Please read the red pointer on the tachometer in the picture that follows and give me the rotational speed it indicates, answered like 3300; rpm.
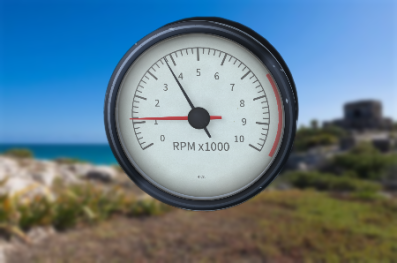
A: 1200; rpm
